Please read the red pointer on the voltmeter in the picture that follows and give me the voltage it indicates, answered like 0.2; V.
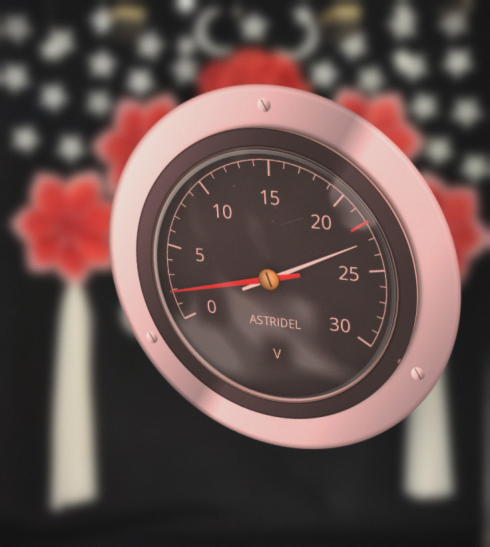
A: 2; V
